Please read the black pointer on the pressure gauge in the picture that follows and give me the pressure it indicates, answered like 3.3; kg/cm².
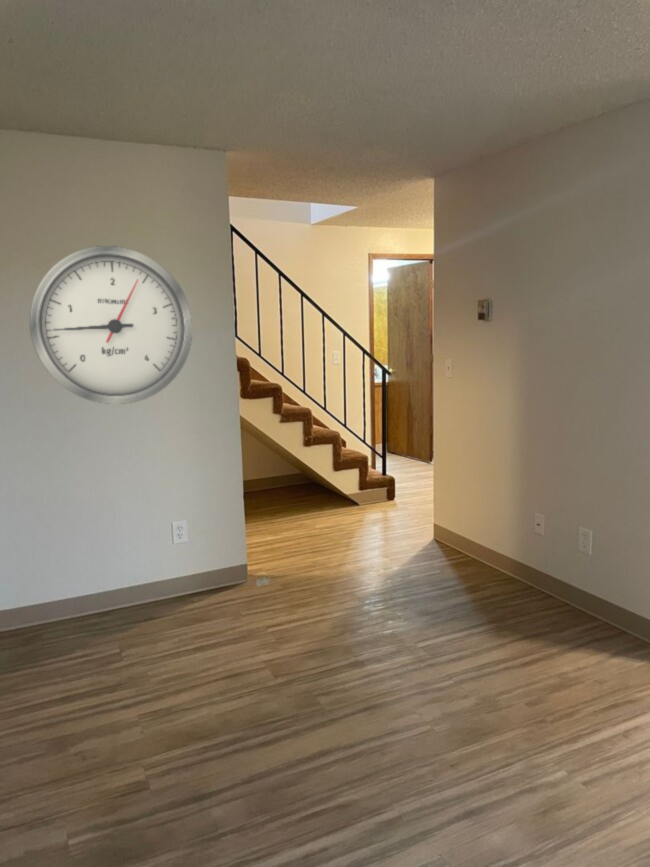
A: 0.6; kg/cm²
